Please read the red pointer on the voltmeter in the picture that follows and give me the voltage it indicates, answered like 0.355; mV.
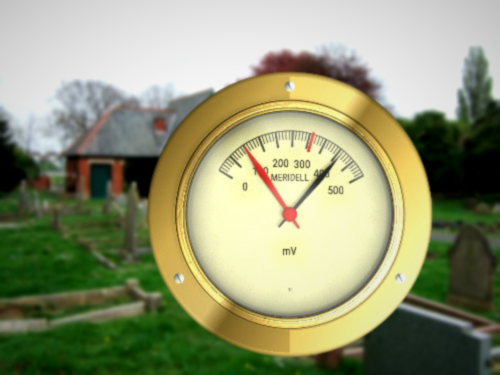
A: 100; mV
